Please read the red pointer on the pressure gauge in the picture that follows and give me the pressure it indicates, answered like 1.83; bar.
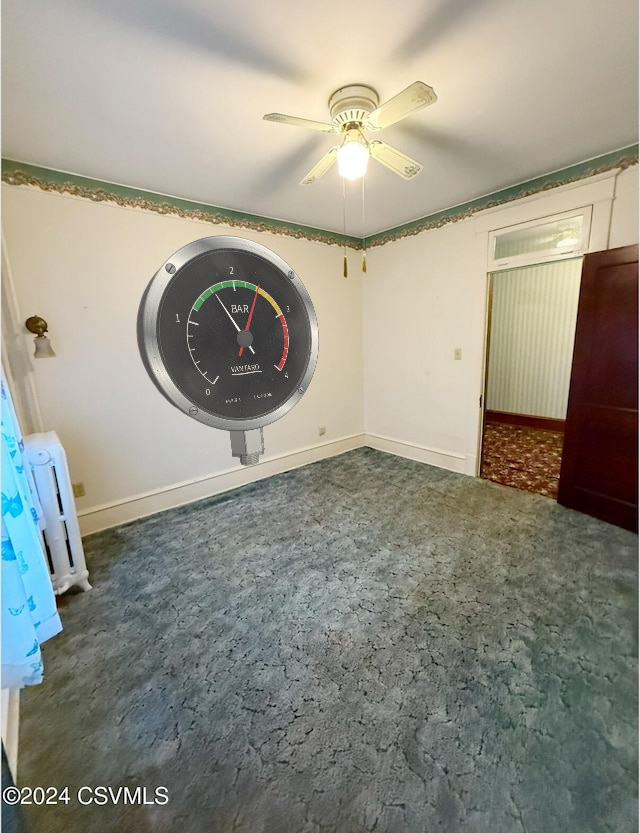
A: 2.4; bar
